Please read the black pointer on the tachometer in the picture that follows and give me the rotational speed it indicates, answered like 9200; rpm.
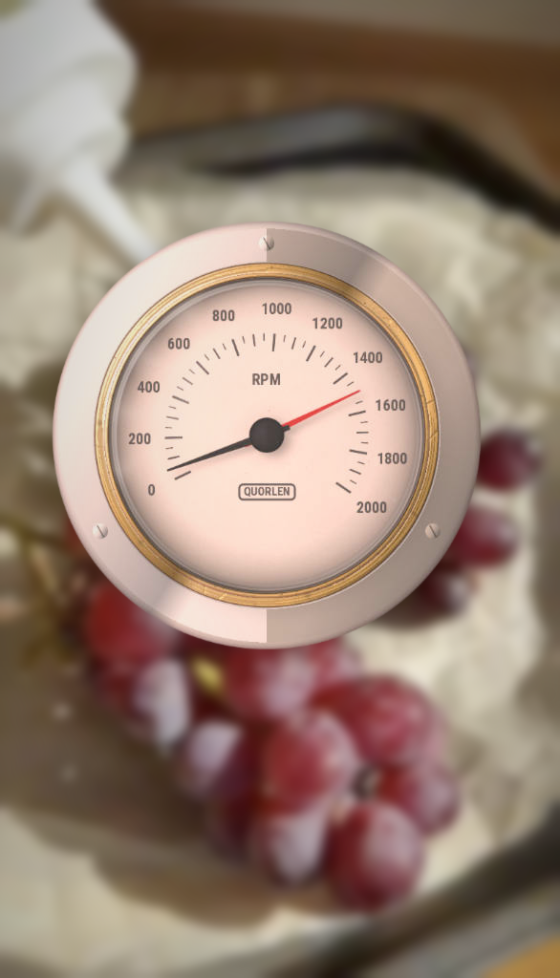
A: 50; rpm
